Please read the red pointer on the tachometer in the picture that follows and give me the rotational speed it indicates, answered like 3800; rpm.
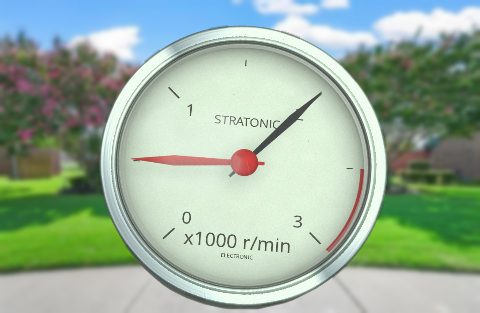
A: 500; rpm
